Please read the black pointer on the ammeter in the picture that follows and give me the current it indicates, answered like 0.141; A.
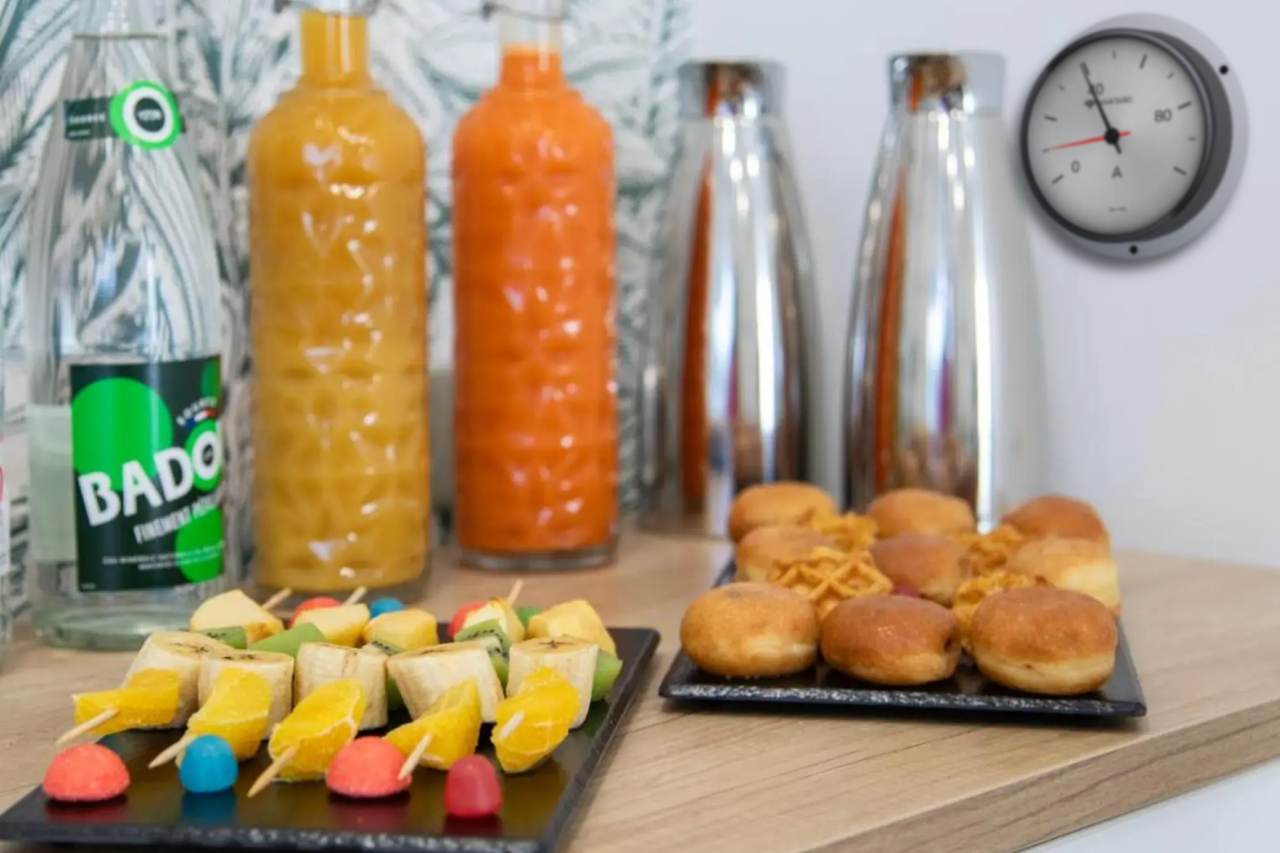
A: 40; A
